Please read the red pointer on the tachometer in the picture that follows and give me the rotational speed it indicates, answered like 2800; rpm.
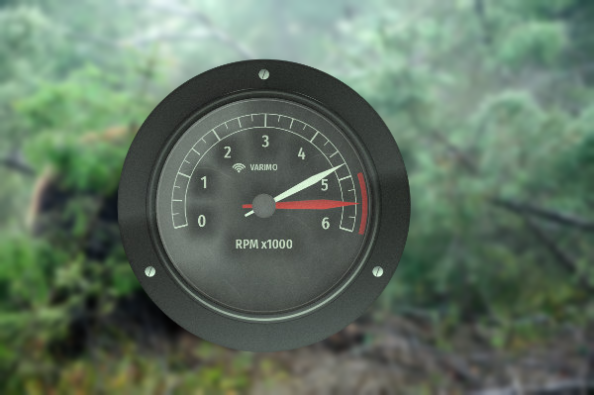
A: 5500; rpm
